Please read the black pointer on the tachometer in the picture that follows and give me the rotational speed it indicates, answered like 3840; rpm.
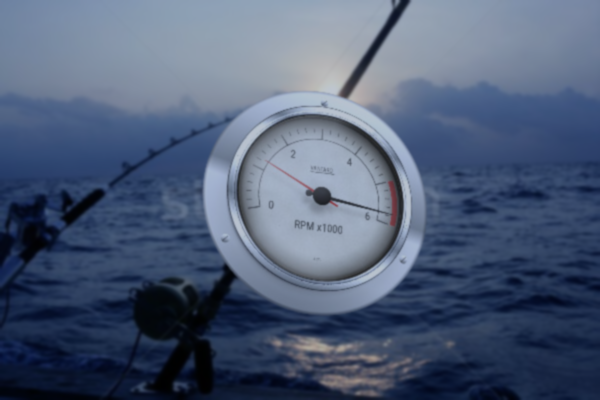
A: 5800; rpm
